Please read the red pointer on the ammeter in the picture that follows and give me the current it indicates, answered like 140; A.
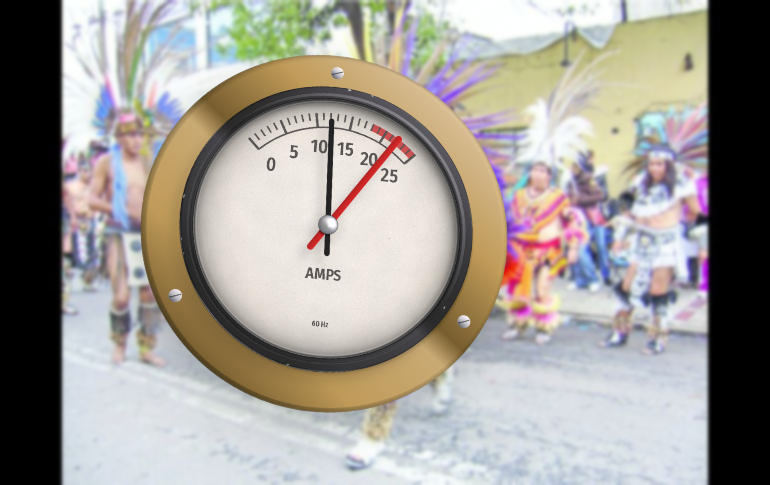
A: 22; A
